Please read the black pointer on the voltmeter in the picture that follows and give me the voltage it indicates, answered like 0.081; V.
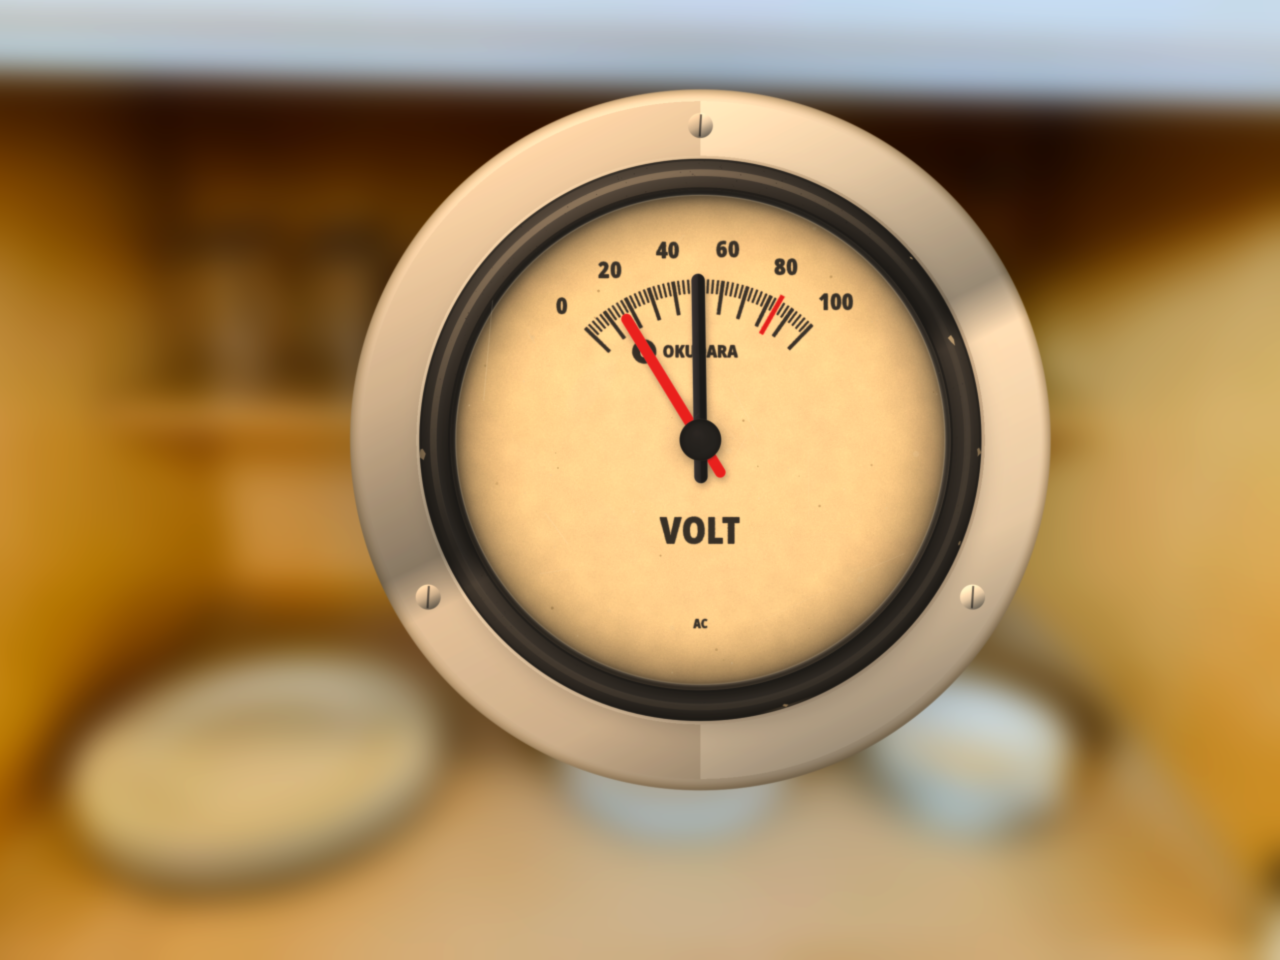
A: 50; V
